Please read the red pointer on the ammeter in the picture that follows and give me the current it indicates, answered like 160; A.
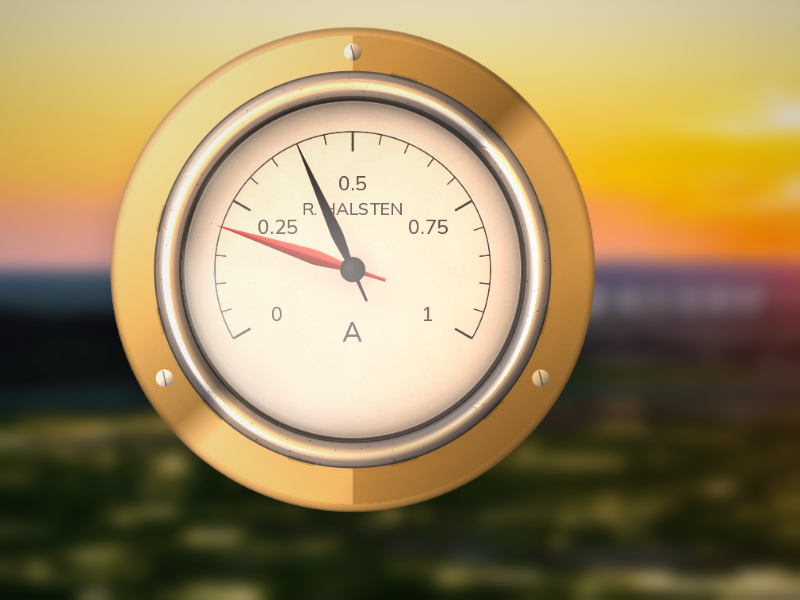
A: 0.2; A
